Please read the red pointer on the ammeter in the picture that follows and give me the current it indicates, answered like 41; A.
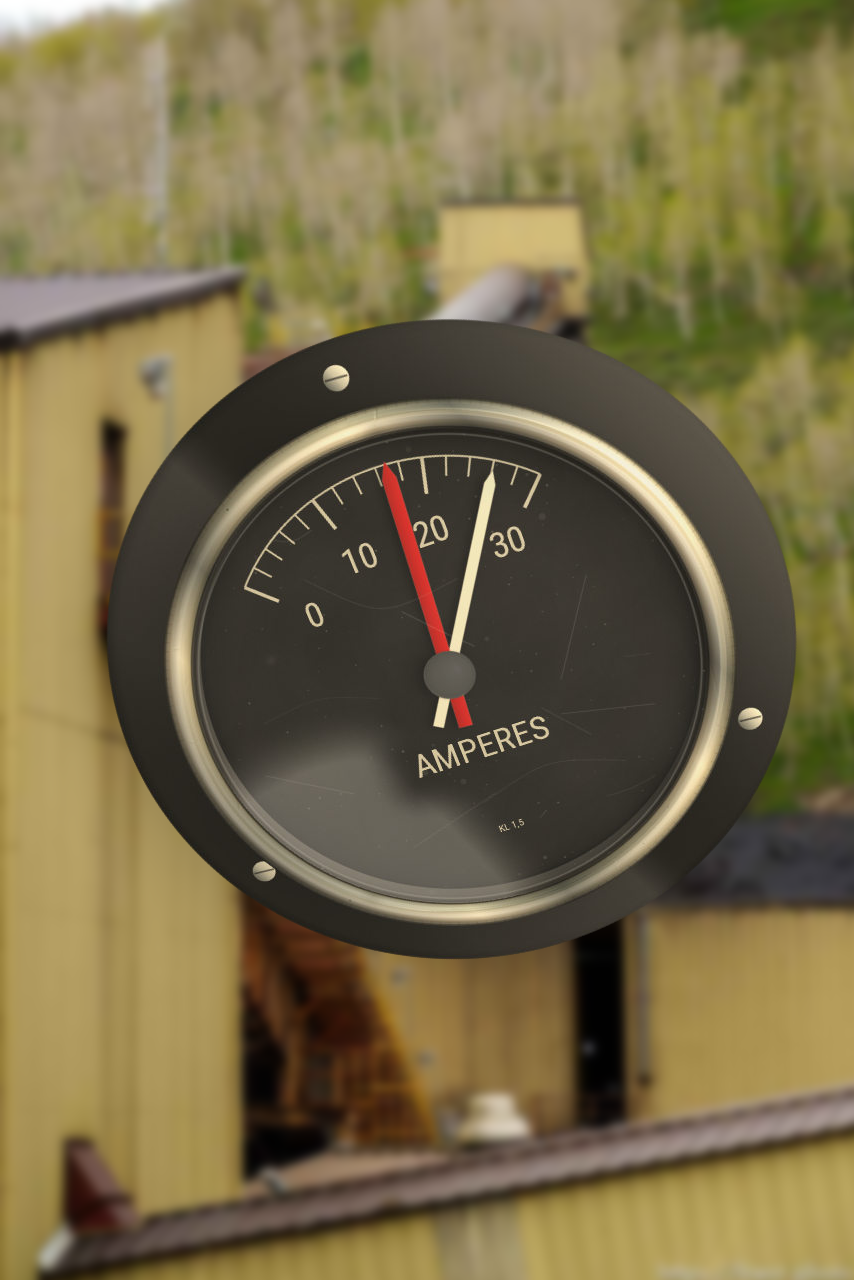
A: 17; A
